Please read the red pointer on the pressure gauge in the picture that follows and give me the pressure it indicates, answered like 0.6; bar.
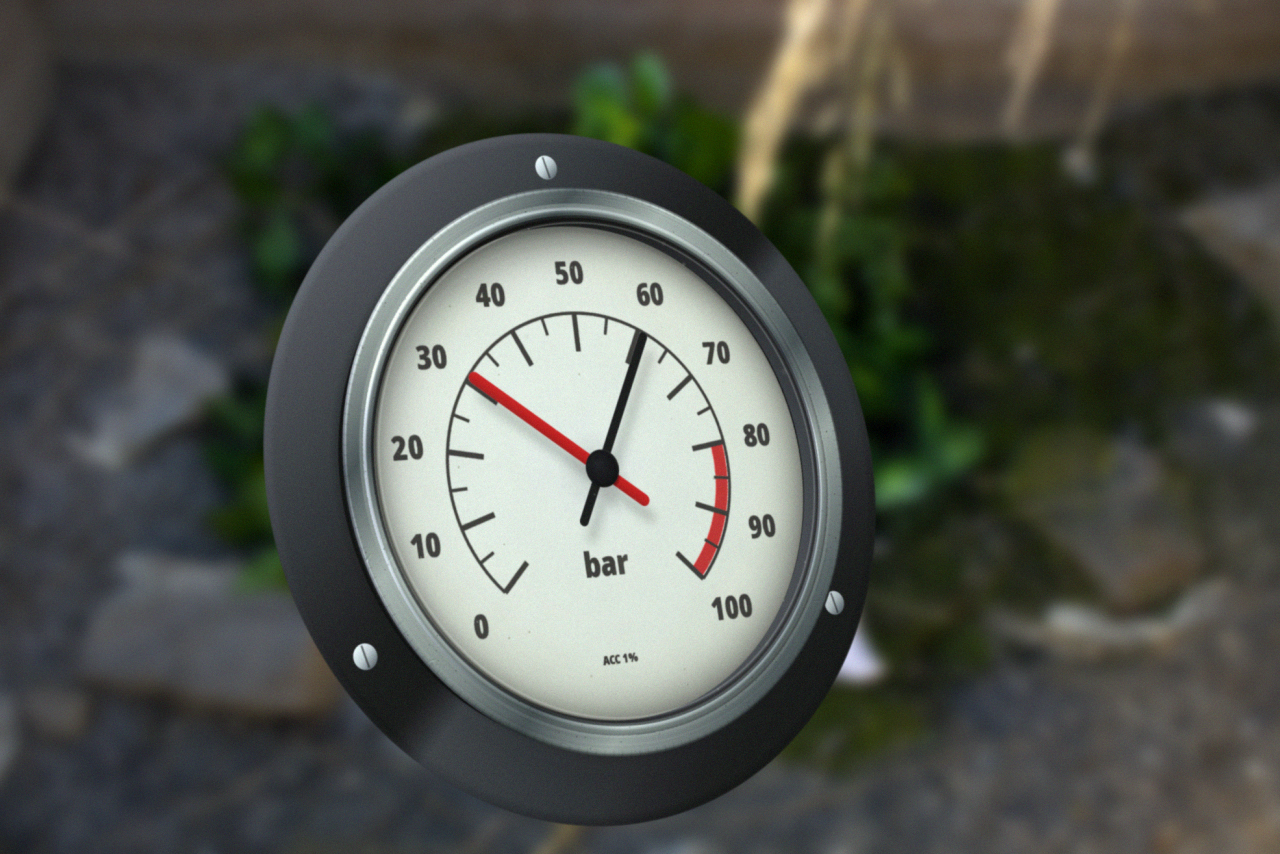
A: 30; bar
